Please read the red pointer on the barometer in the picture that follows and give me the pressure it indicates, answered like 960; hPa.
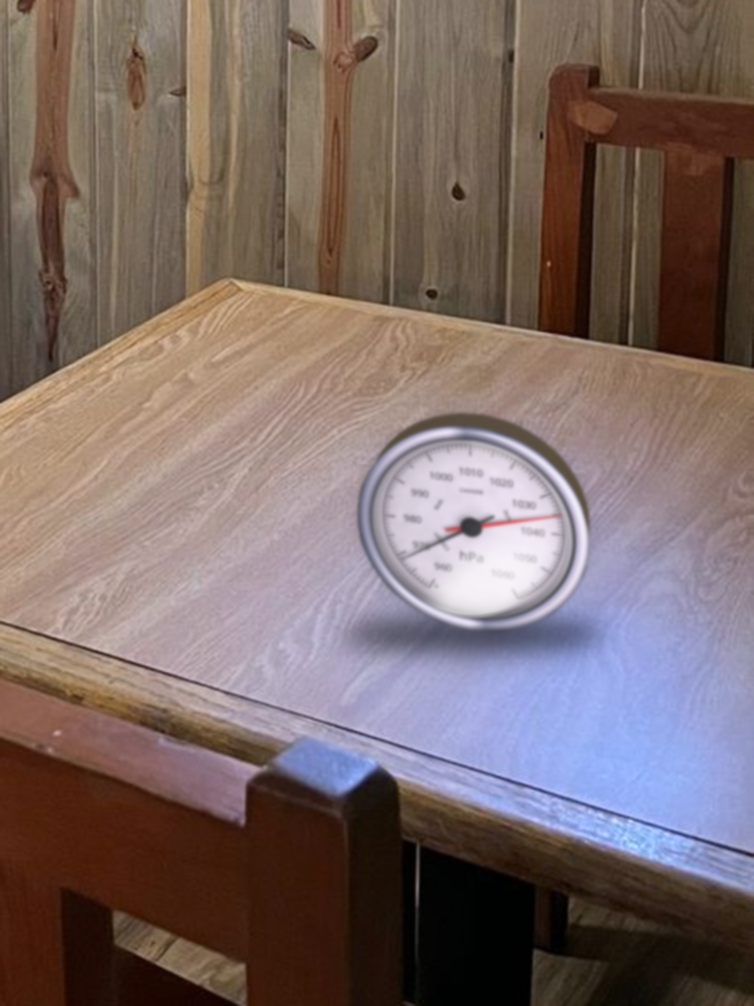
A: 1035; hPa
